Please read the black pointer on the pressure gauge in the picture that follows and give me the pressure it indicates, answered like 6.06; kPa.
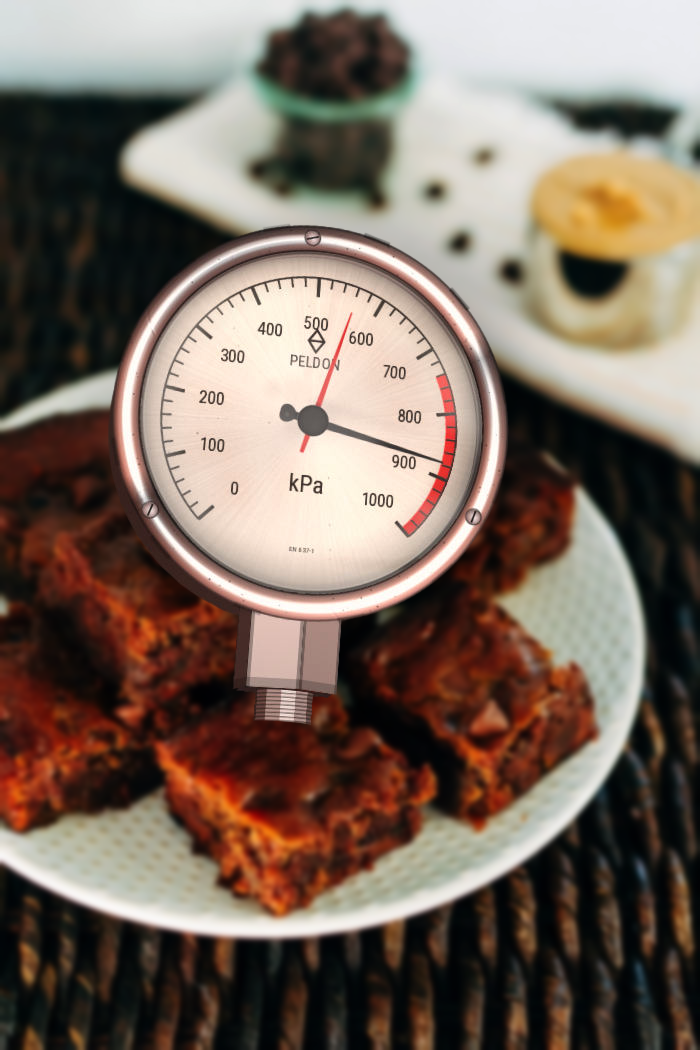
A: 880; kPa
